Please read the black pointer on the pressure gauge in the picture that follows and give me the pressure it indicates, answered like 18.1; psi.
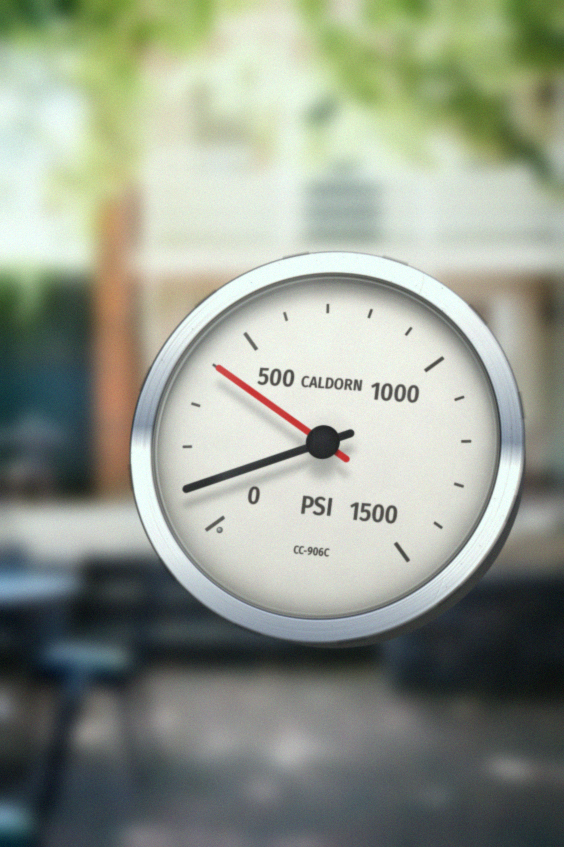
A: 100; psi
